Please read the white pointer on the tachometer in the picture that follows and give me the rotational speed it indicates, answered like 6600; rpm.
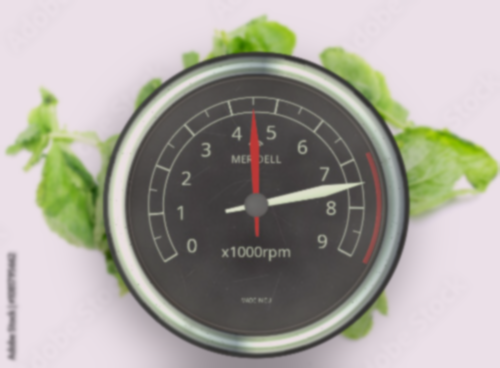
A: 7500; rpm
